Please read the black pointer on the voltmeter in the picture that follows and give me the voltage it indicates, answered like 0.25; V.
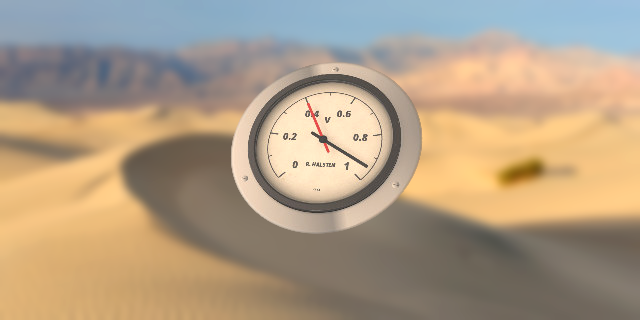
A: 0.95; V
